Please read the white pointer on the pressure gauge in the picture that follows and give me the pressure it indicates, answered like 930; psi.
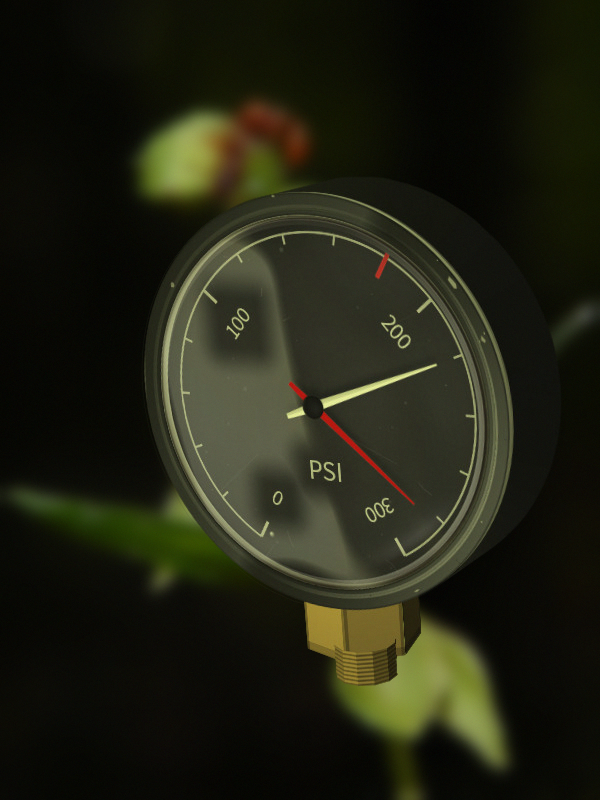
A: 220; psi
